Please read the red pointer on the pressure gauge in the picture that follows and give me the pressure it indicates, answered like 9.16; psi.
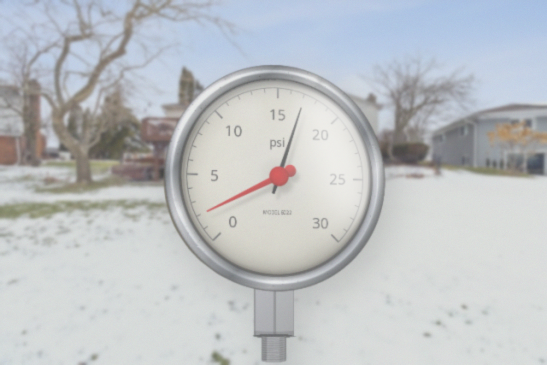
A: 2; psi
